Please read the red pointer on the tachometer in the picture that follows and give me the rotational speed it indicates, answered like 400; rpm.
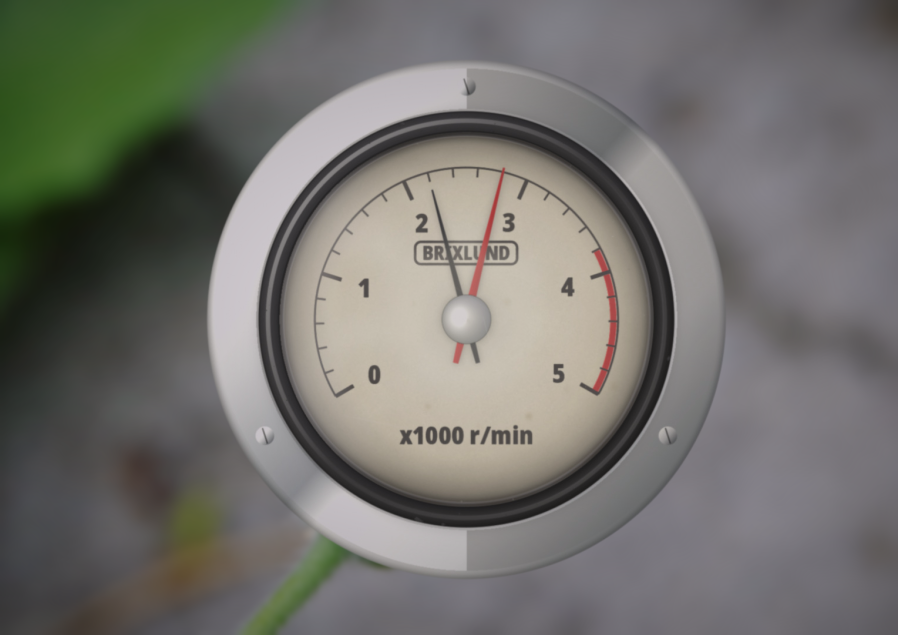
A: 2800; rpm
